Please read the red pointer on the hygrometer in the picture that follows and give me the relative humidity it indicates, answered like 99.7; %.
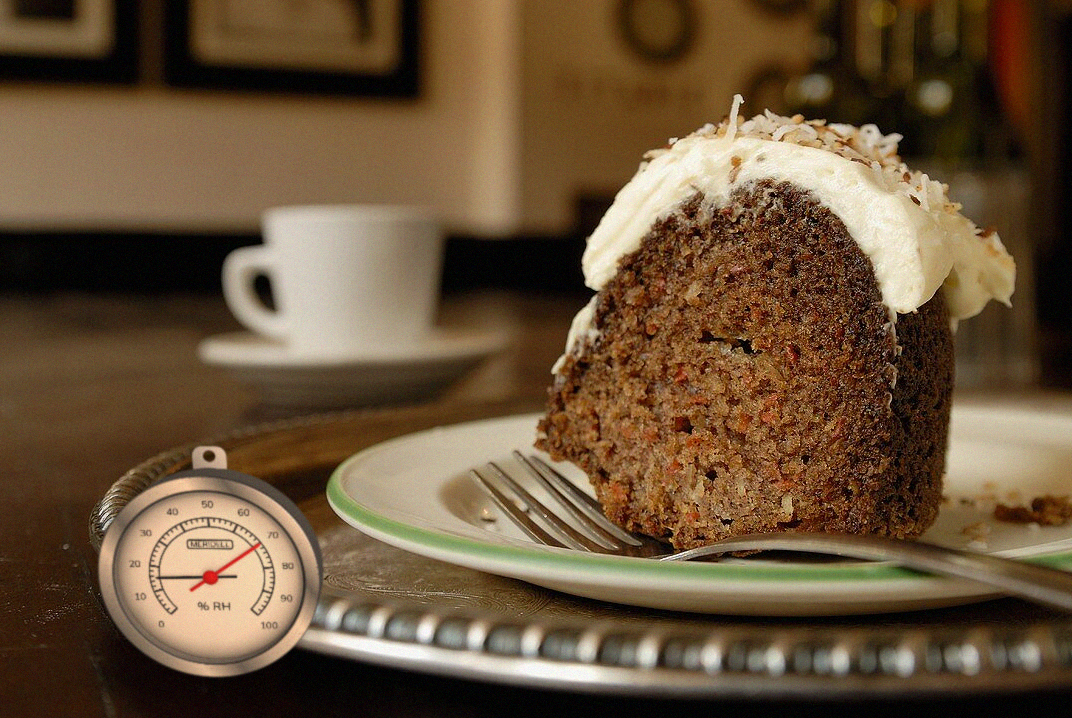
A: 70; %
